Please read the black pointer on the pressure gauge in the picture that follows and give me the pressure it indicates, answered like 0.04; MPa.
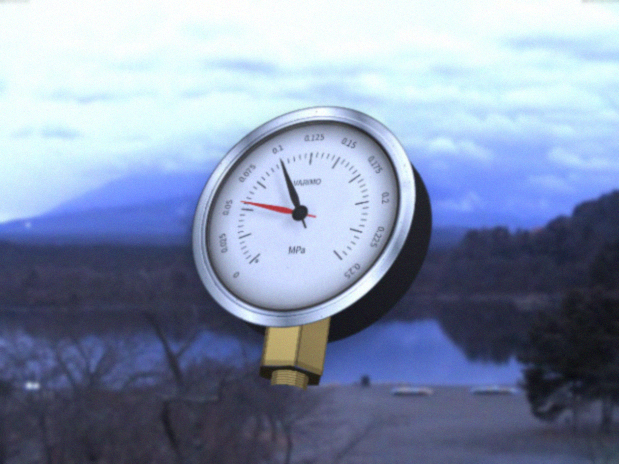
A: 0.1; MPa
